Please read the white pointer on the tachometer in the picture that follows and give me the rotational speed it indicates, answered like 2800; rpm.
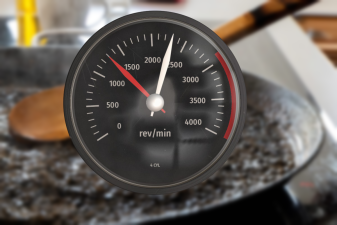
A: 2300; rpm
